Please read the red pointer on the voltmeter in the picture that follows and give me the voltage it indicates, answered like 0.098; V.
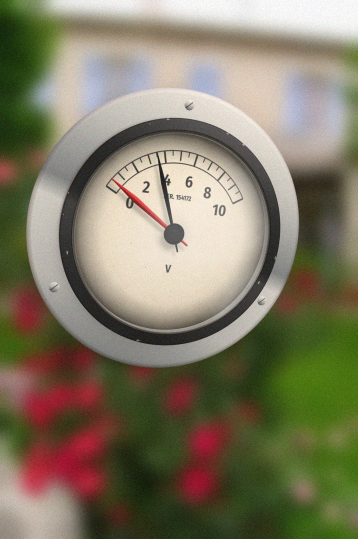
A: 0.5; V
